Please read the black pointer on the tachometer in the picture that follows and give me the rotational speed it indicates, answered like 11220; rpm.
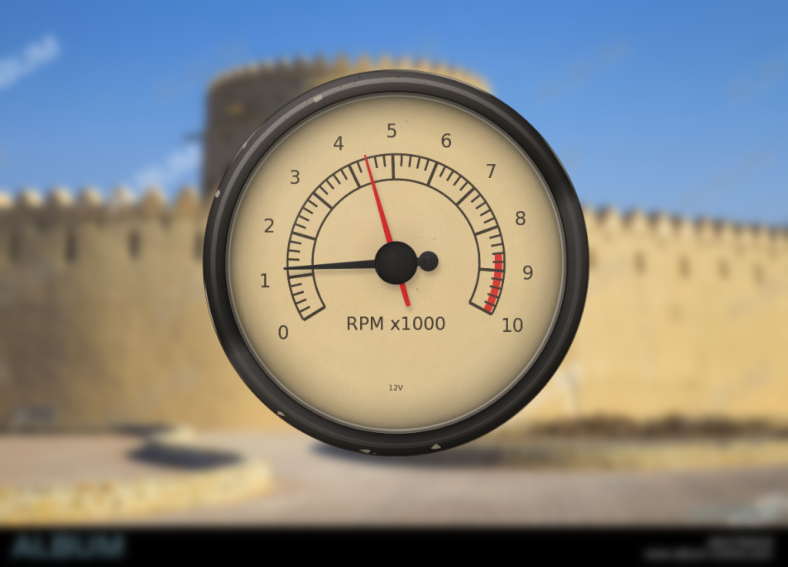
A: 1200; rpm
